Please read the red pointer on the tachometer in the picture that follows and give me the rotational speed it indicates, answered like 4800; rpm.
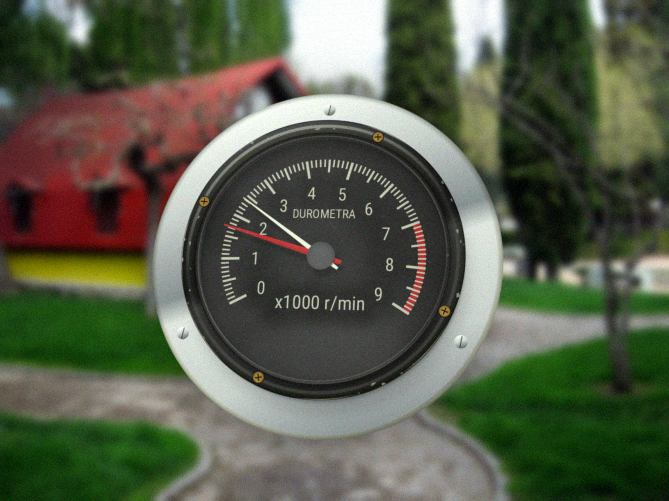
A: 1700; rpm
